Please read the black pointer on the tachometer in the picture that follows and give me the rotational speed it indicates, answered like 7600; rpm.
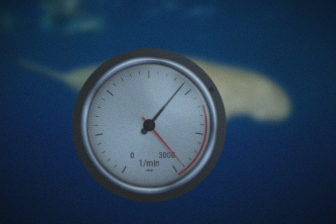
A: 1900; rpm
